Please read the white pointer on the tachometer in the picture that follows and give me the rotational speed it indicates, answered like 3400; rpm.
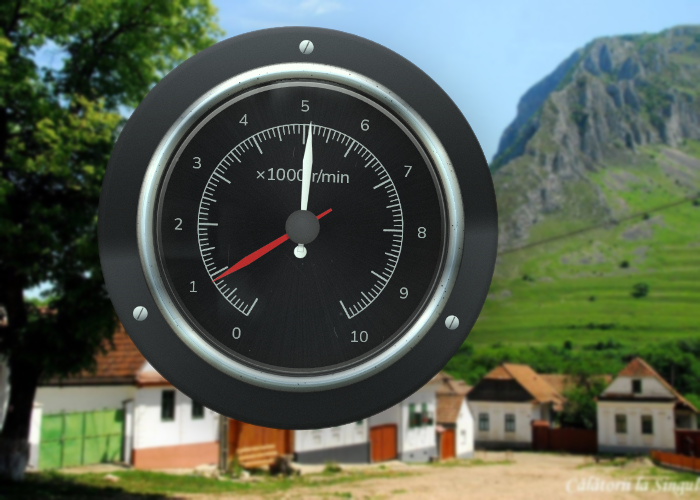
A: 5100; rpm
